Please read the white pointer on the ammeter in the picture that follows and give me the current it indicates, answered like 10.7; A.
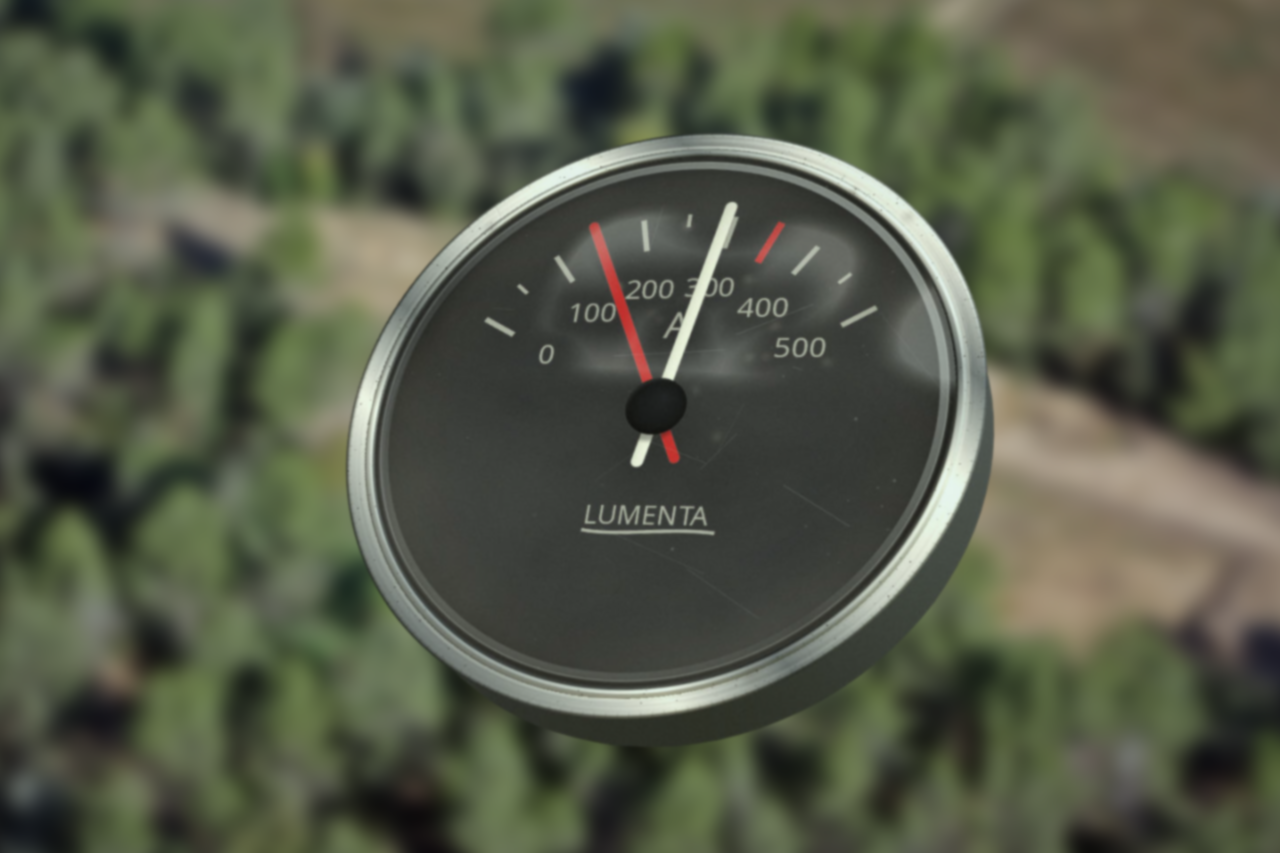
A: 300; A
